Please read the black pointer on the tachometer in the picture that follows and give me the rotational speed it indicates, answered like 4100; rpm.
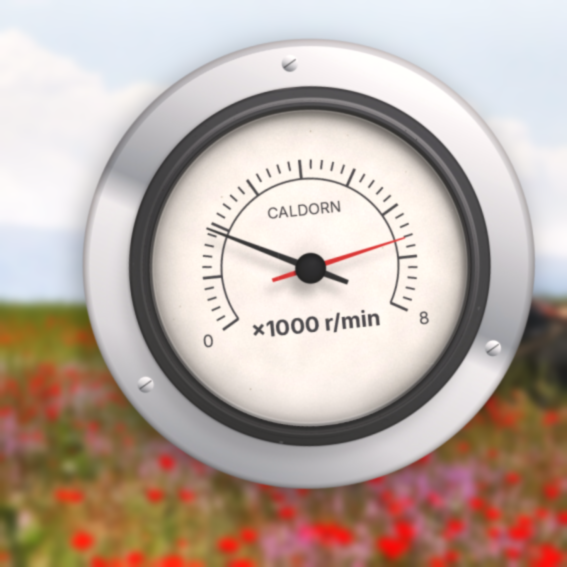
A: 1900; rpm
